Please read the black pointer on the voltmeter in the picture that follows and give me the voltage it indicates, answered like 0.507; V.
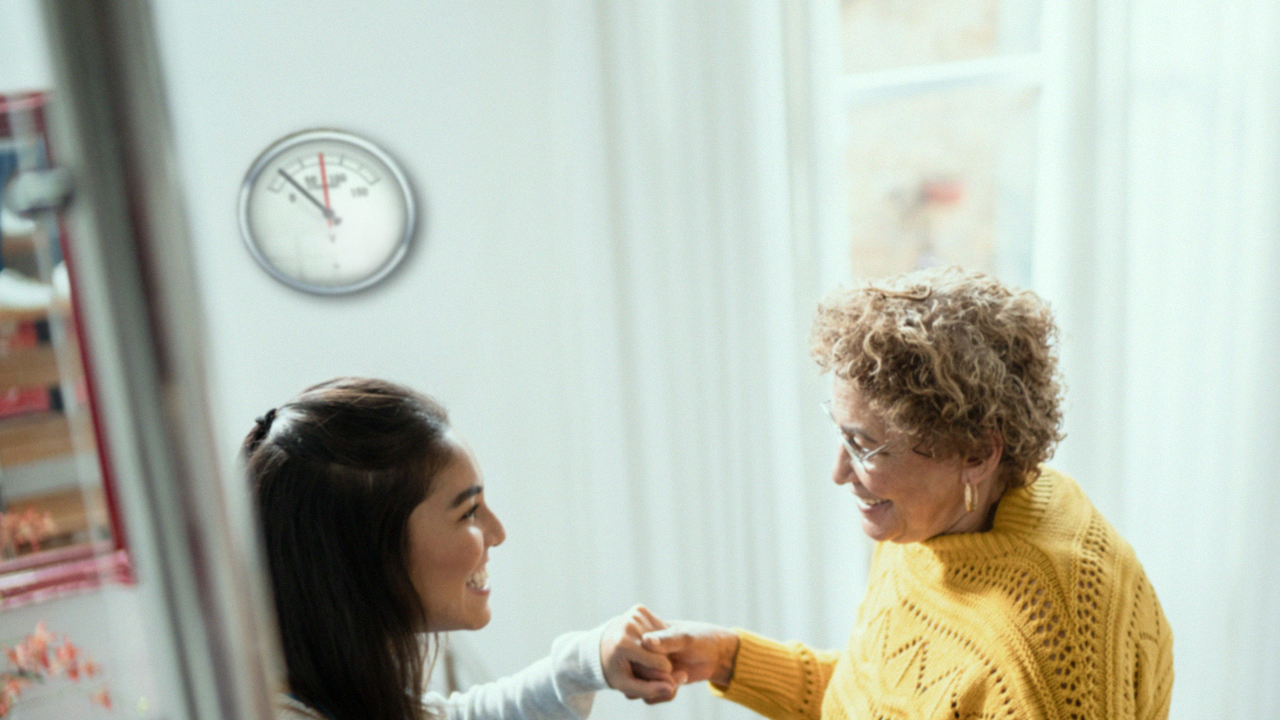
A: 25; V
